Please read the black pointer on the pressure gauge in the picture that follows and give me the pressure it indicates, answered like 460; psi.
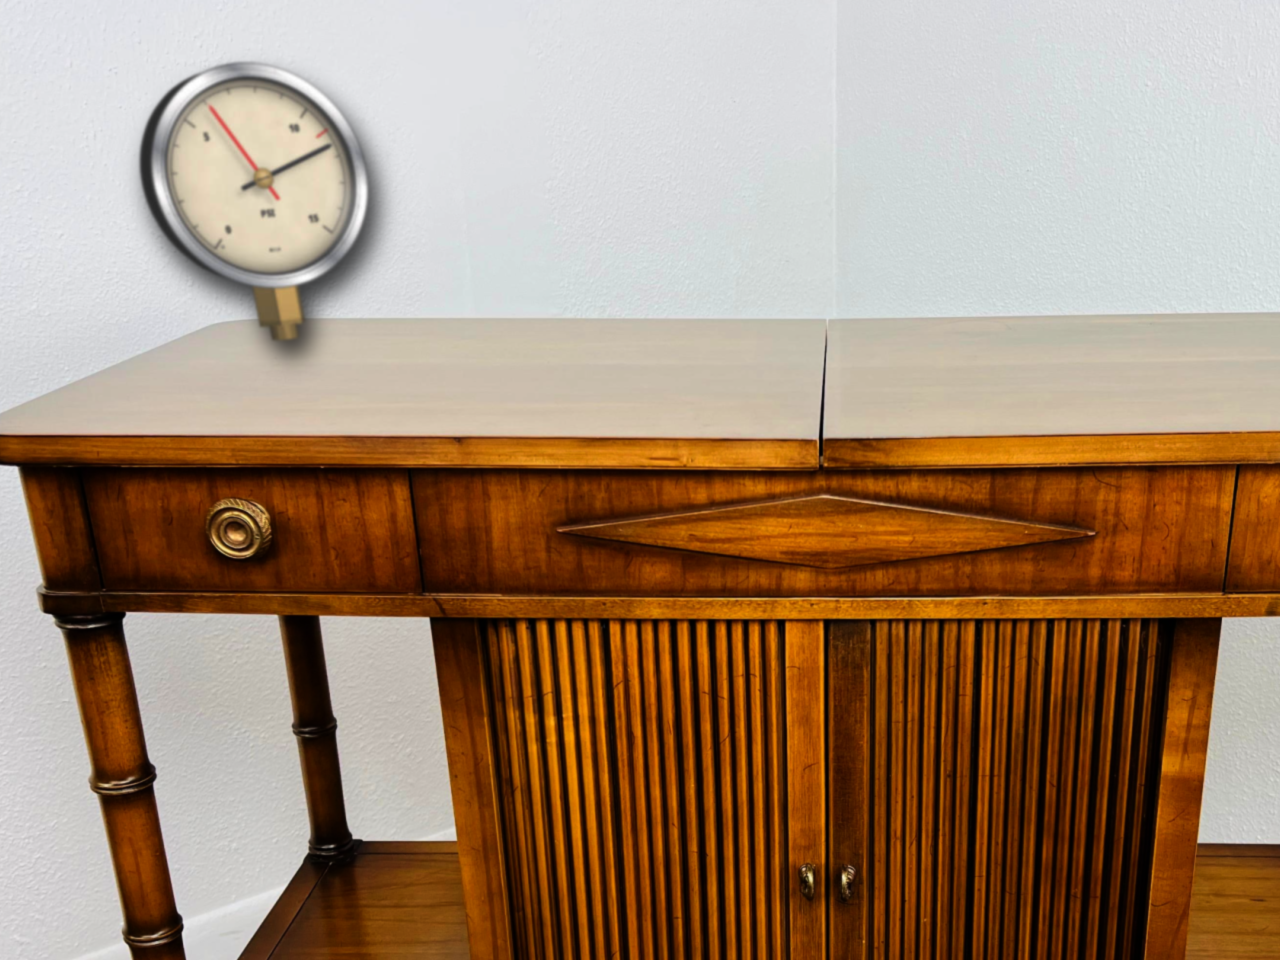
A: 11.5; psi
